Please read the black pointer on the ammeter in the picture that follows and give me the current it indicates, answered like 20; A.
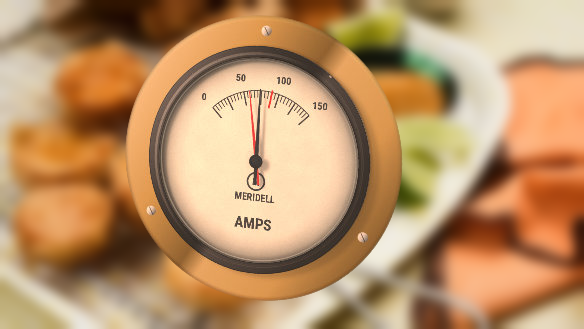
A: 75; A
